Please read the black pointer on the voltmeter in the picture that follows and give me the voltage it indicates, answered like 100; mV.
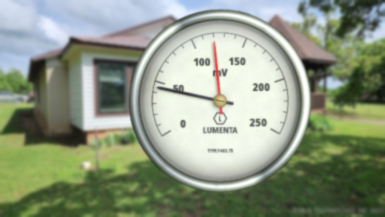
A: 45; mV
